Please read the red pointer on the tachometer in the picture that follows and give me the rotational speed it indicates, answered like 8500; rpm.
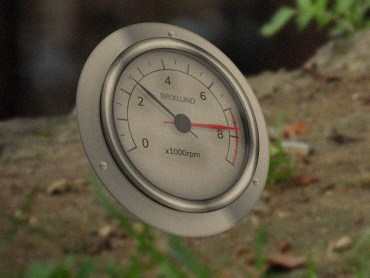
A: 7750; rpm
